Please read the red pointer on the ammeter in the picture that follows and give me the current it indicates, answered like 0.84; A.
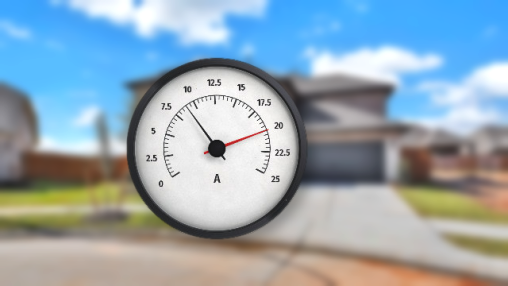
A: 20; A
